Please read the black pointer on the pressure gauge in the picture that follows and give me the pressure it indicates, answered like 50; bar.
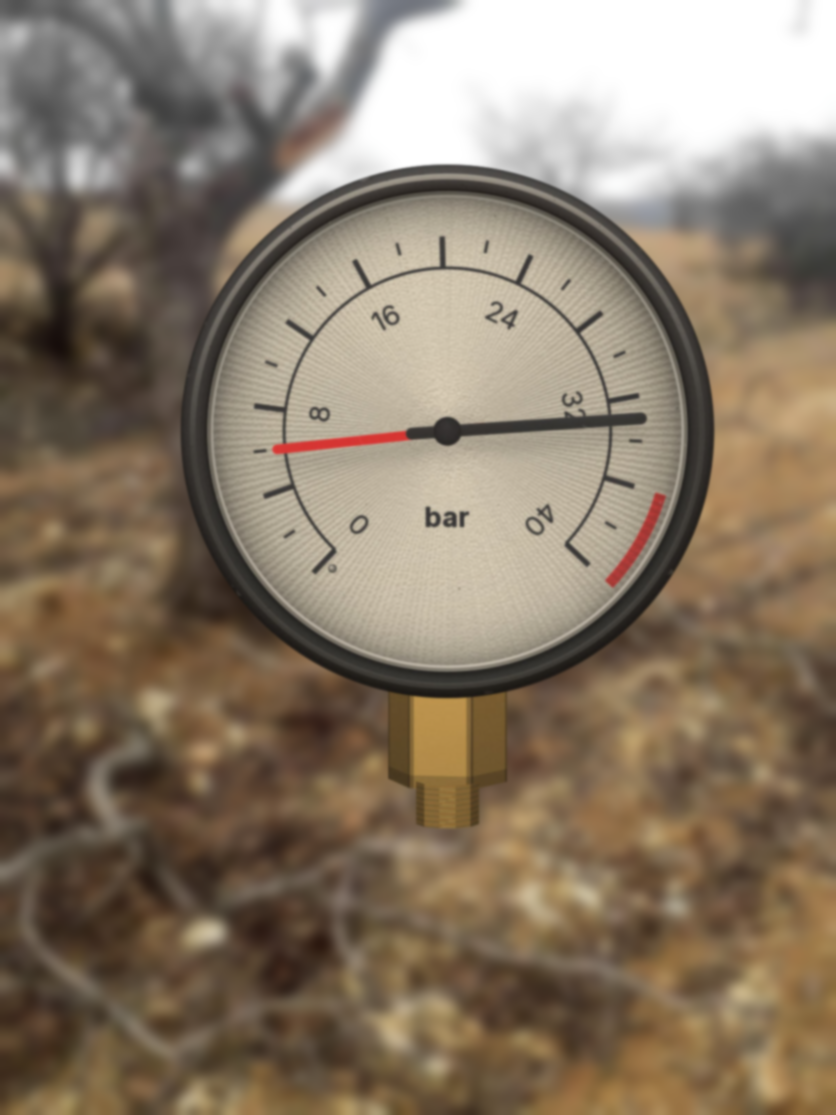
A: 33; bar
